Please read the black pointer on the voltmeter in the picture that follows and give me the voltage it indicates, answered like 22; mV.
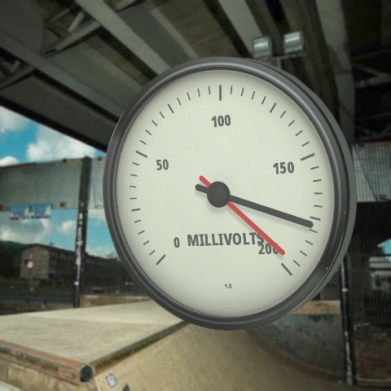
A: 177.5; mV
